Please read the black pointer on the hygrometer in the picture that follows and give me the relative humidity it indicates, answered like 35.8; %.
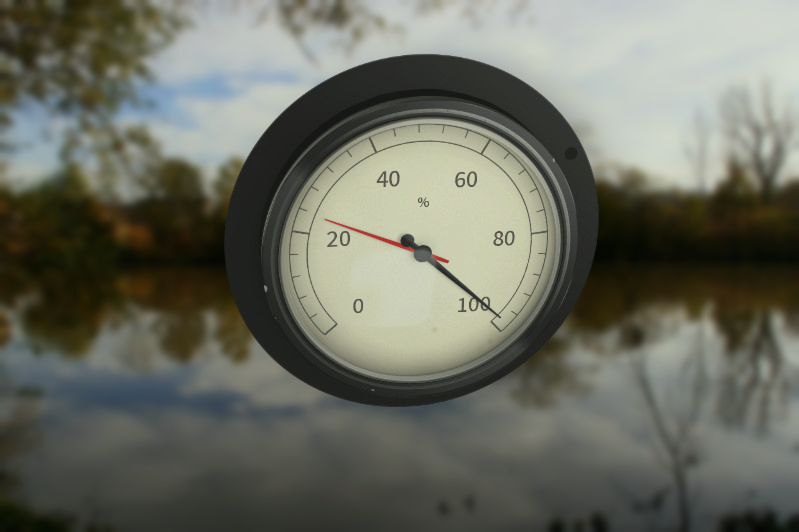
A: 98; %
